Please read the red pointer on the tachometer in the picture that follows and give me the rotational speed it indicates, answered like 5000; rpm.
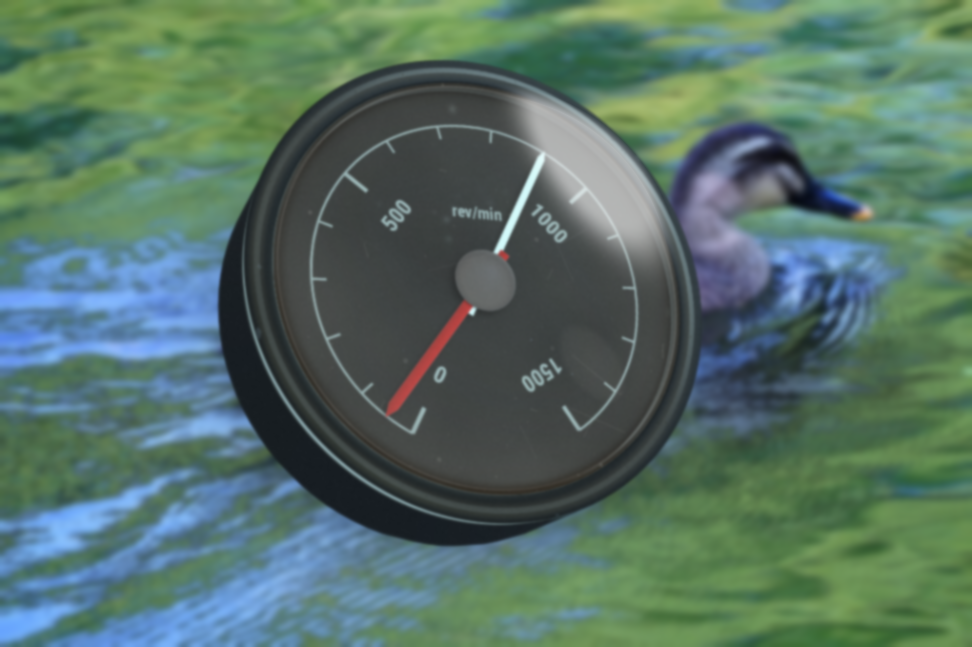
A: 50; rpm
